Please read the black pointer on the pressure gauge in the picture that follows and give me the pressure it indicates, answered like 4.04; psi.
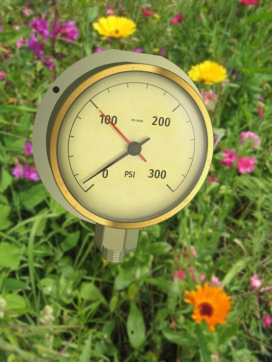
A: 10; psi
